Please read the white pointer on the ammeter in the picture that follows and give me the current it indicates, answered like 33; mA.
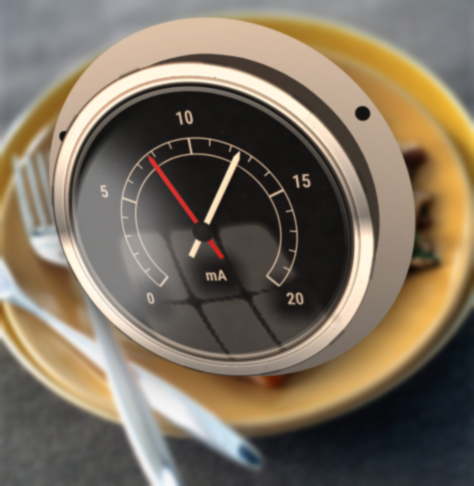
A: 12.5; mA
